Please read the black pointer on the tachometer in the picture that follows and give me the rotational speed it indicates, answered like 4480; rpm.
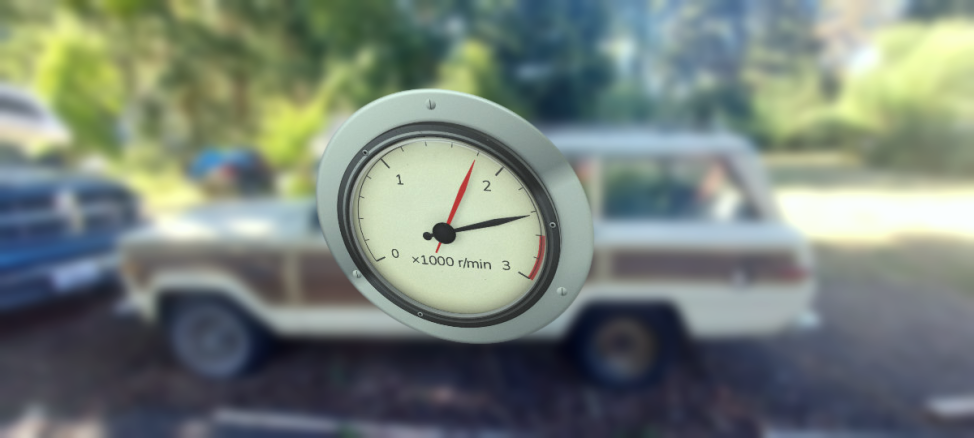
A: 2400; rpm
